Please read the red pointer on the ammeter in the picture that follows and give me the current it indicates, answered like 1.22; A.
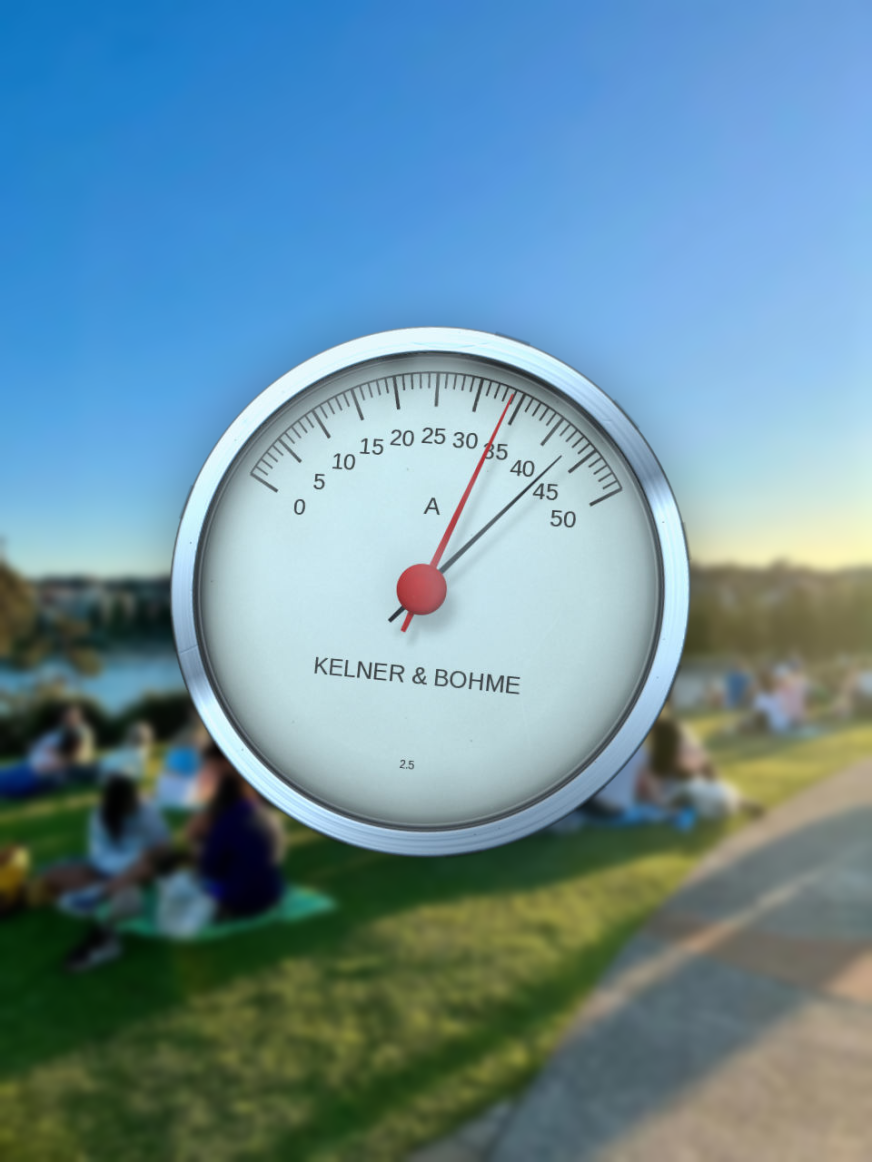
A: 34; A
